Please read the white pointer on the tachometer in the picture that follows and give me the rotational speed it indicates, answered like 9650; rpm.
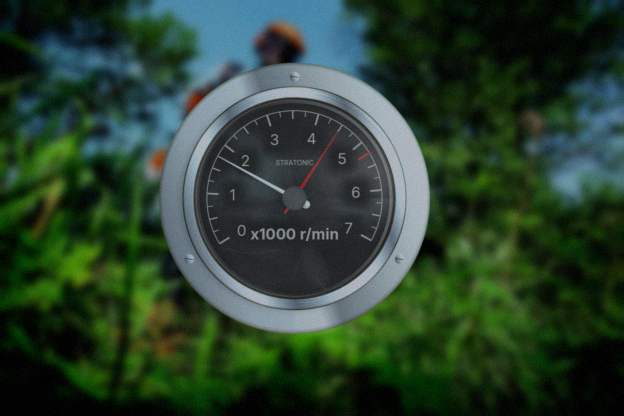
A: 1750; rpm
